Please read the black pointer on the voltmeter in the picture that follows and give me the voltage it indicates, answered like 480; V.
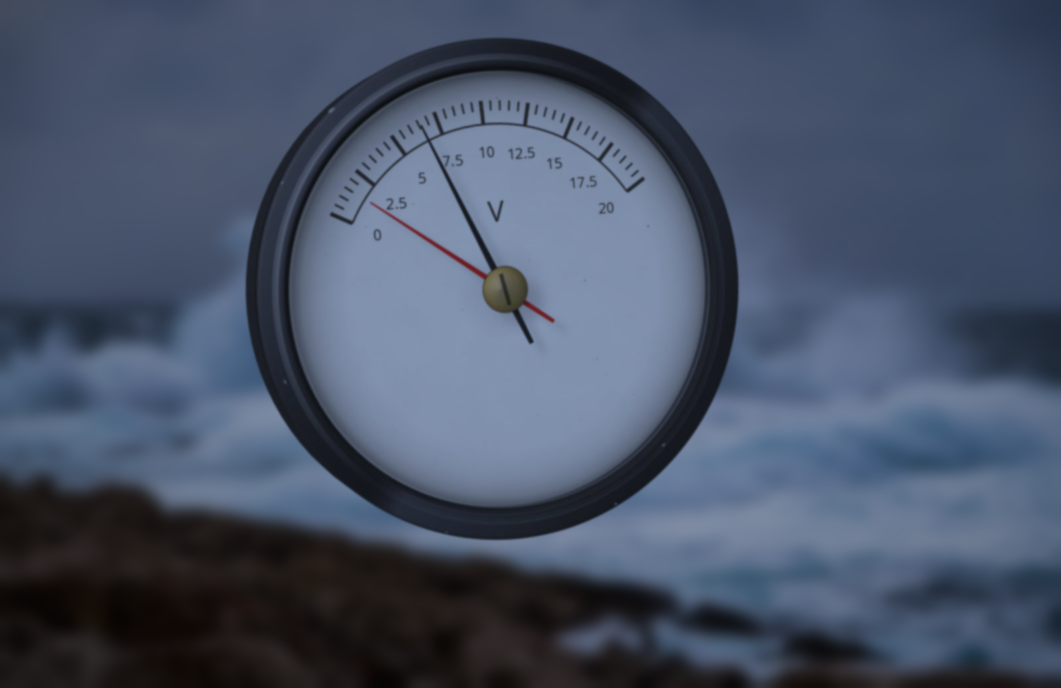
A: 6.5; V
